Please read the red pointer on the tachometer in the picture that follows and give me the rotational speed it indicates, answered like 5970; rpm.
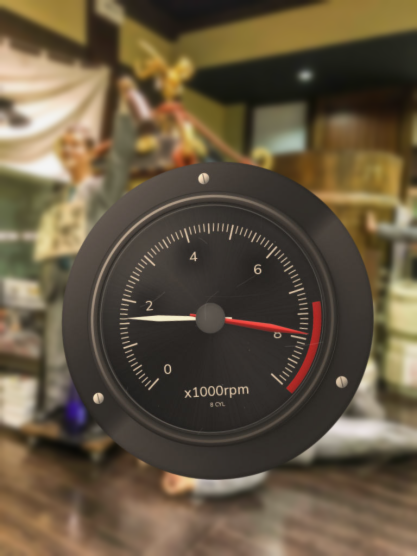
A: 7900; rpm
